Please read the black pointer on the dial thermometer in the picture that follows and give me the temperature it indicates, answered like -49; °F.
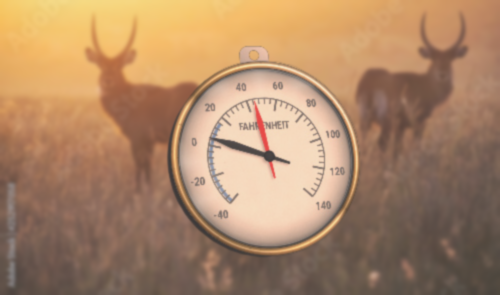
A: 4; °F
